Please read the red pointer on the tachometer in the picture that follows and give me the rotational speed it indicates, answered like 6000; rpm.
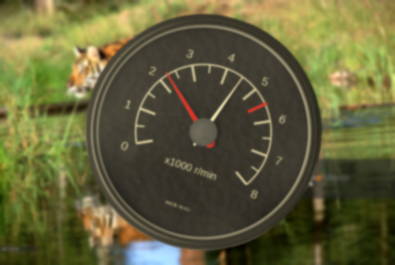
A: 2250; rpm
